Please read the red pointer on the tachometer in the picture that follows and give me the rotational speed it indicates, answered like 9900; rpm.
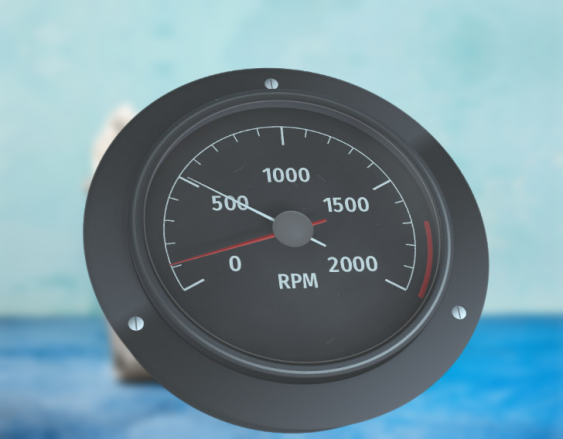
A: 100; rpm
